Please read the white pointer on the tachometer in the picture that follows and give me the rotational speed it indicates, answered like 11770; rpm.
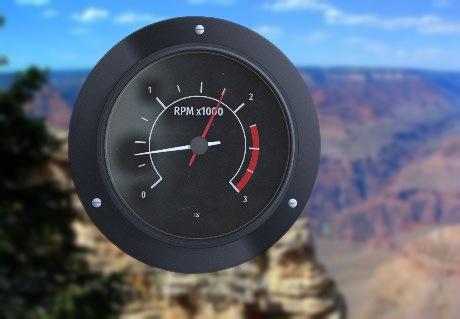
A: 375; rpm
